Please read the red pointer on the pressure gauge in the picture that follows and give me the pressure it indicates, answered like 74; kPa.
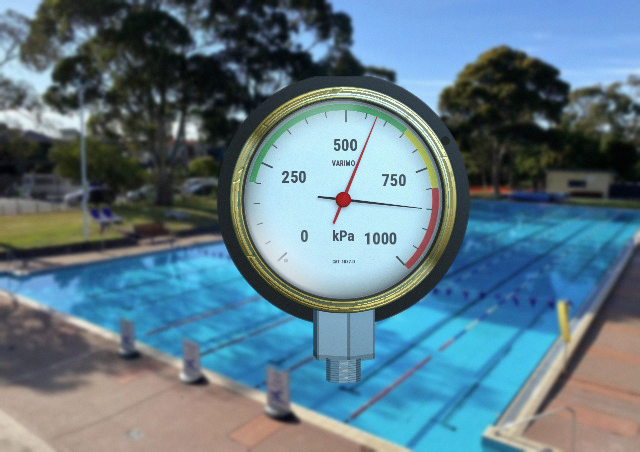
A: 575; kPa
